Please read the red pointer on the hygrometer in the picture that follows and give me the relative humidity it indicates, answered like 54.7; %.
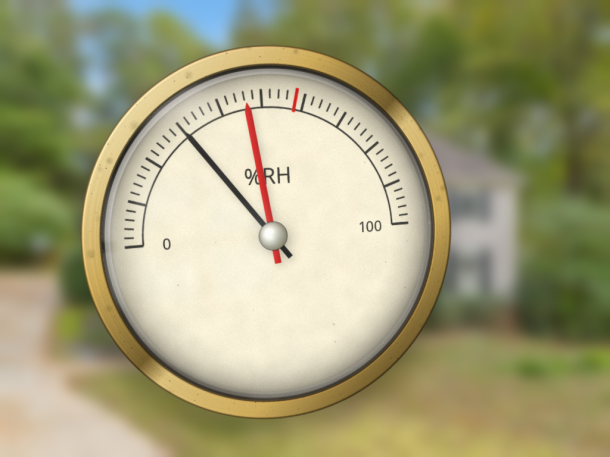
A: 46; %
